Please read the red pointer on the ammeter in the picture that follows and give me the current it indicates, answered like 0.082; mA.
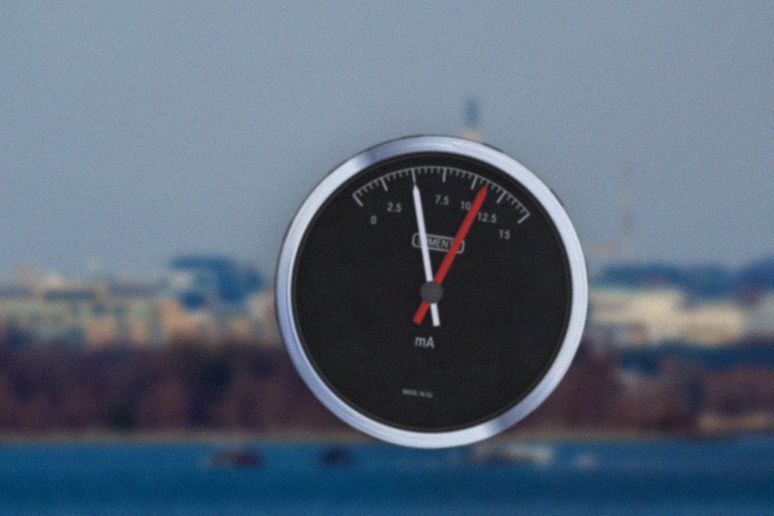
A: 11; mA
